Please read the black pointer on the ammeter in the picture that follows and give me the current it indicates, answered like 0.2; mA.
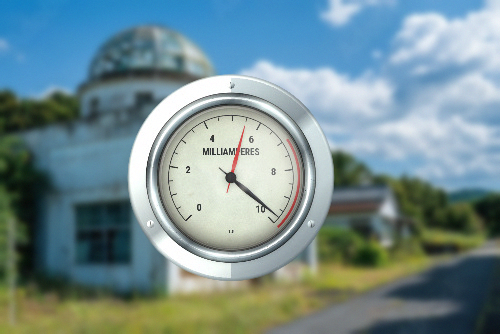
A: 9.75; mA
